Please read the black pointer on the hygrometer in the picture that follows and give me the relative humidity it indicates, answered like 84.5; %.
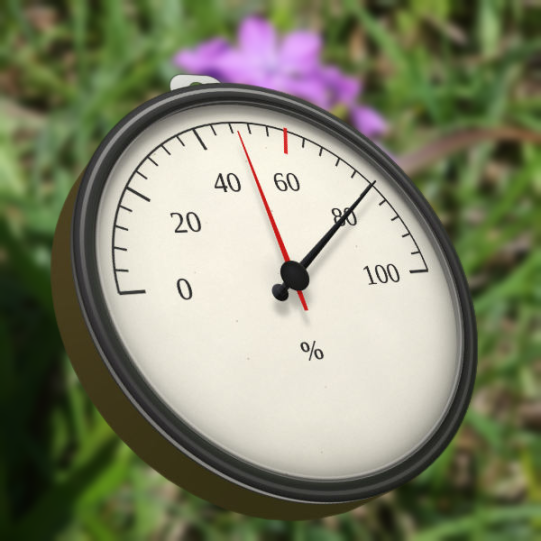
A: 80; %
